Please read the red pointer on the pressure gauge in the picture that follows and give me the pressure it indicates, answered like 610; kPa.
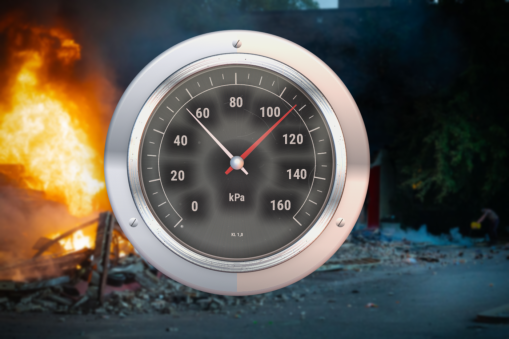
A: 107.5; kPa
